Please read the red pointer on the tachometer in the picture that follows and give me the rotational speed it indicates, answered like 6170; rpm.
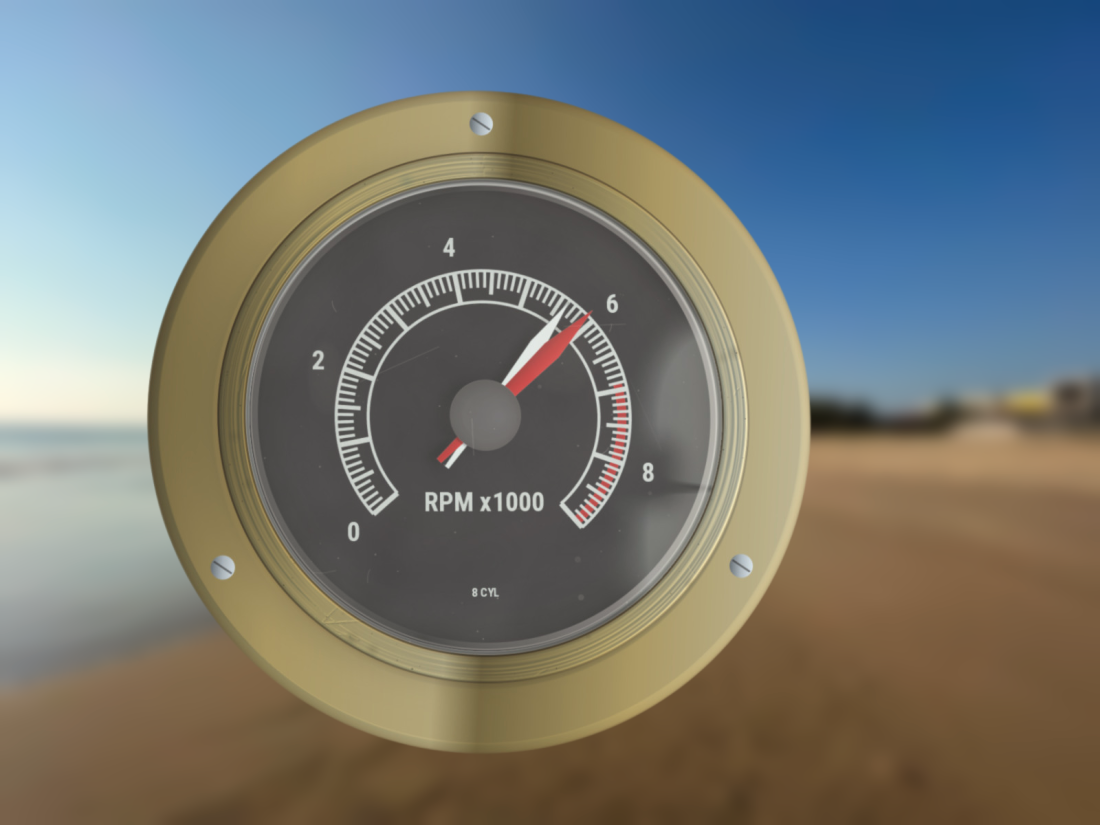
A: 5900; rpm
